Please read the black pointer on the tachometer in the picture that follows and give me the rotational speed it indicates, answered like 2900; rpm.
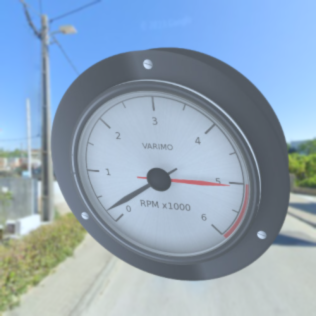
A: 250; rpm
